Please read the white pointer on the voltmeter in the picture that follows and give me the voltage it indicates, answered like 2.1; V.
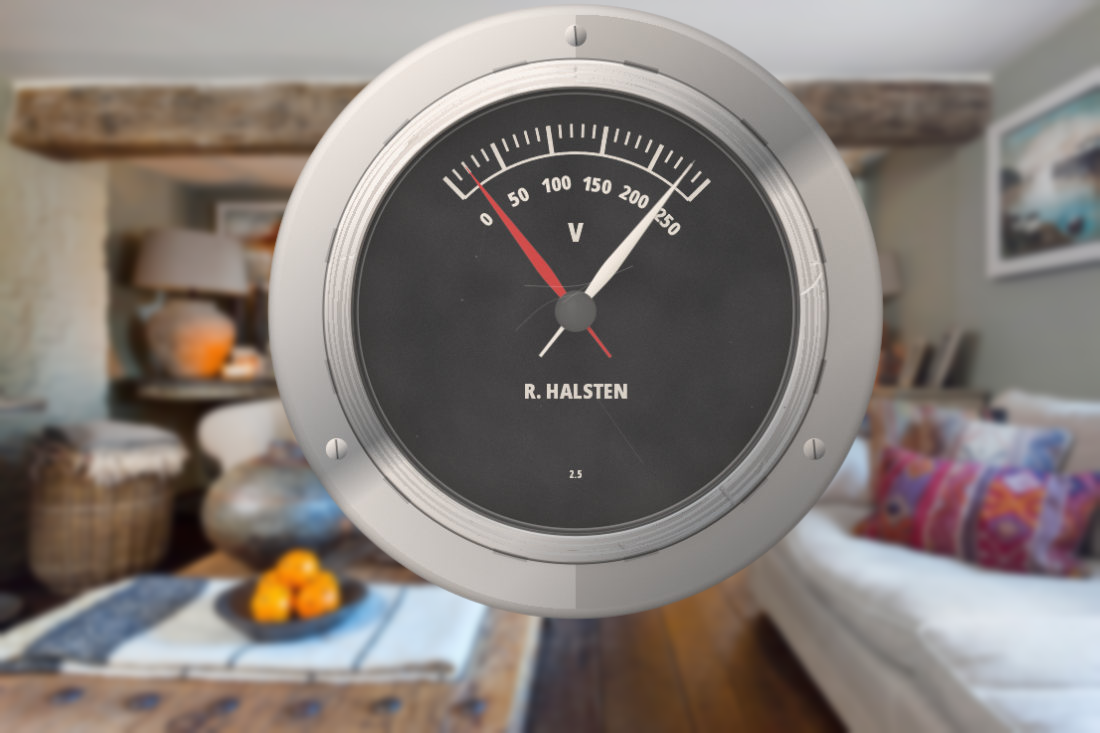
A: 230; V
